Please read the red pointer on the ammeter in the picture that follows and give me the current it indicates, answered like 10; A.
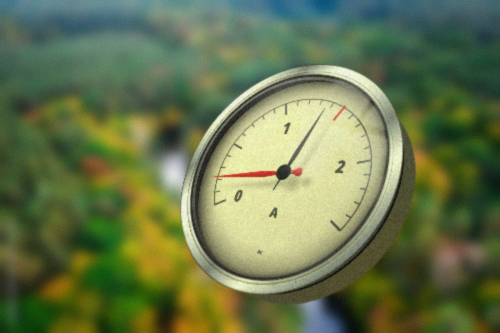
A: 0.2; A
